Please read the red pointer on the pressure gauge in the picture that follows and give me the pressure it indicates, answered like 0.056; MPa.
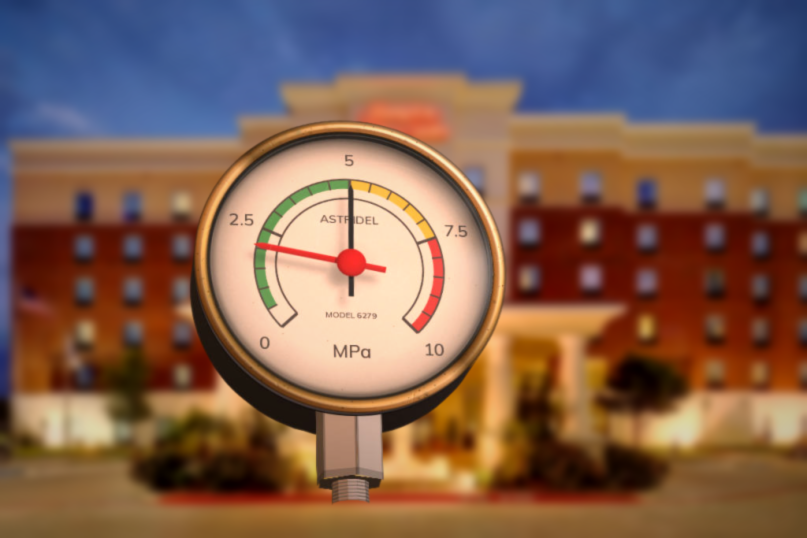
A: 2; MPa
